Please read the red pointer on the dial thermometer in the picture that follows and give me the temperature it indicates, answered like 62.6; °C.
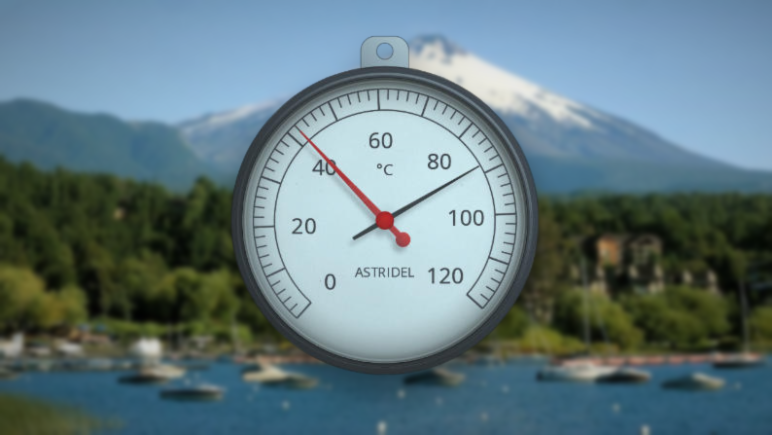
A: 42; °C
